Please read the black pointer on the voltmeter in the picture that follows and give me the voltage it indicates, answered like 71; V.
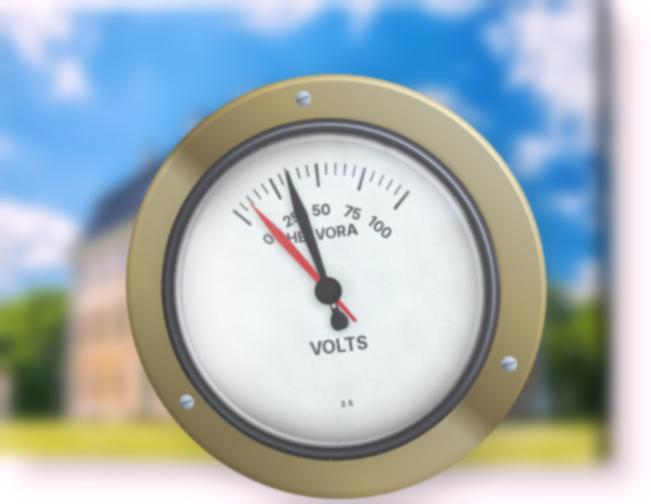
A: 35; V
